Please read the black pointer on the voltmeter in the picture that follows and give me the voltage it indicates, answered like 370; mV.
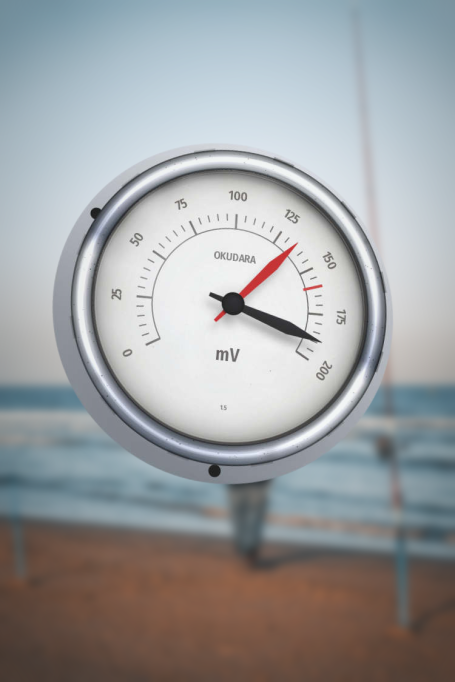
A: 190; mV
